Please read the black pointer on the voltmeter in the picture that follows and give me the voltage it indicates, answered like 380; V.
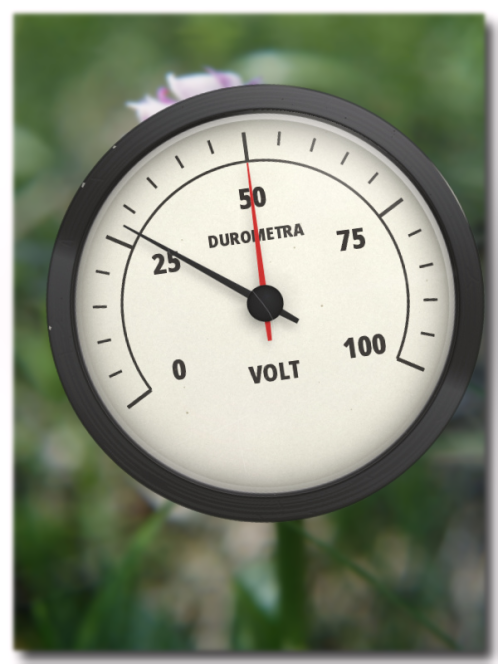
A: 27.5; V
